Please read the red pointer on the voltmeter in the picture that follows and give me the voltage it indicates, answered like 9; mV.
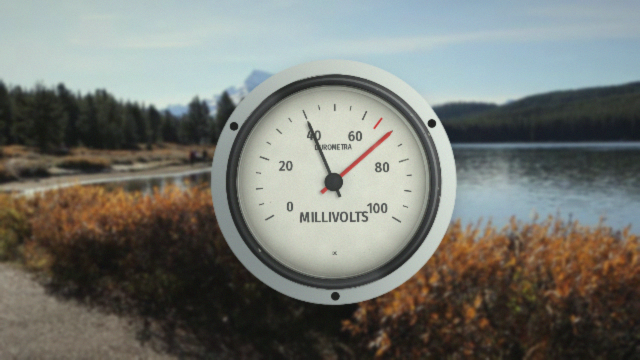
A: 70; mV
